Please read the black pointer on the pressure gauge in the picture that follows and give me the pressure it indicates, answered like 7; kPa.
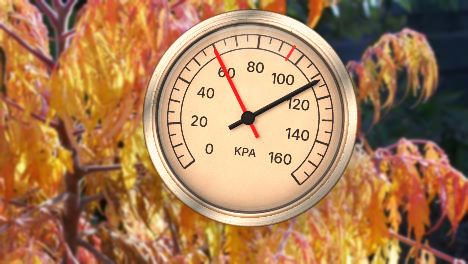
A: 112.5; kPa
